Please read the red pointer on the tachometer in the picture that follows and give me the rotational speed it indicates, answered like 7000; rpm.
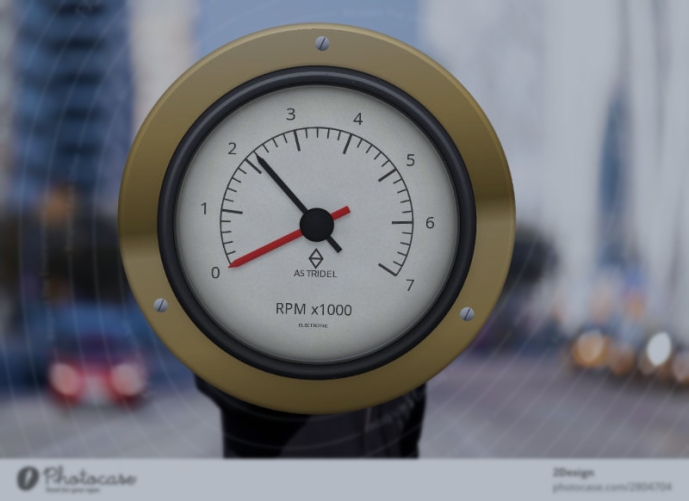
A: 0; rpm
